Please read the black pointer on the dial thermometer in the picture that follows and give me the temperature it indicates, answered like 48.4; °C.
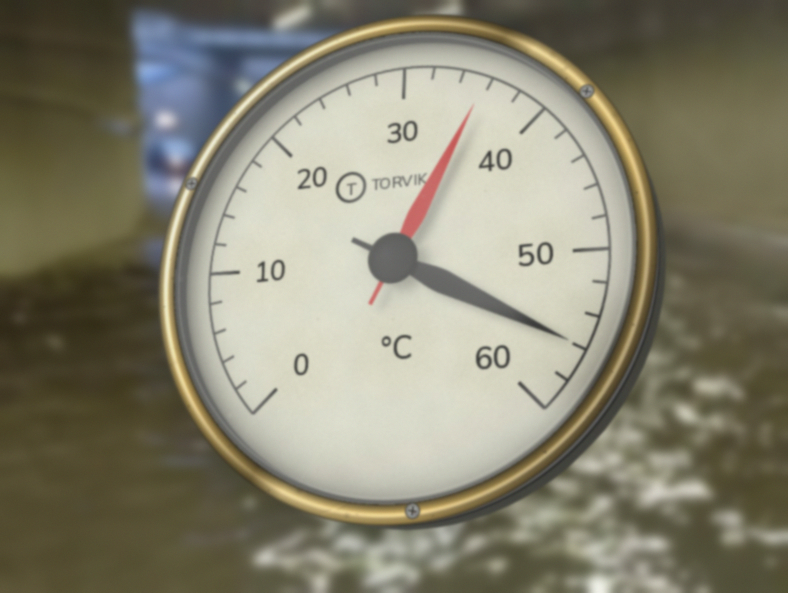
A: 56; °C
